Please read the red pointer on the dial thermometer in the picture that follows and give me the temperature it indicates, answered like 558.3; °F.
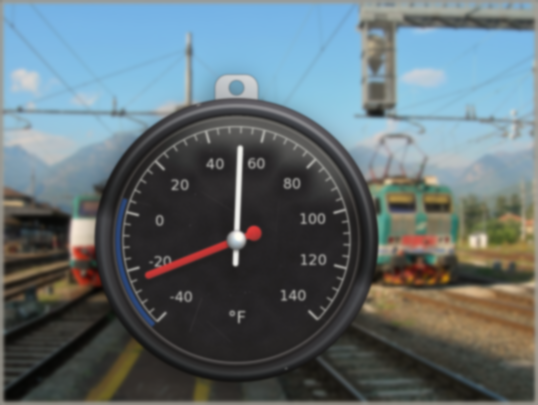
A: -24; °F
